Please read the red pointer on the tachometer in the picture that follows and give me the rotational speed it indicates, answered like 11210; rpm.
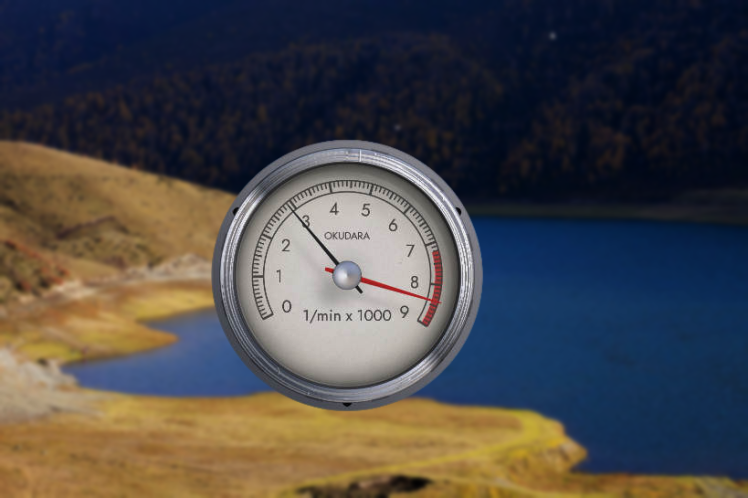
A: 8400; rpm
